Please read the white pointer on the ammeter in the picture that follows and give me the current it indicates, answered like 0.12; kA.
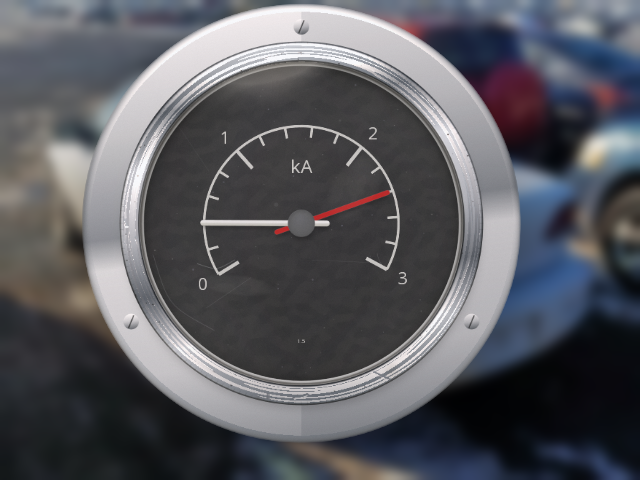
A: 0.4; kA
